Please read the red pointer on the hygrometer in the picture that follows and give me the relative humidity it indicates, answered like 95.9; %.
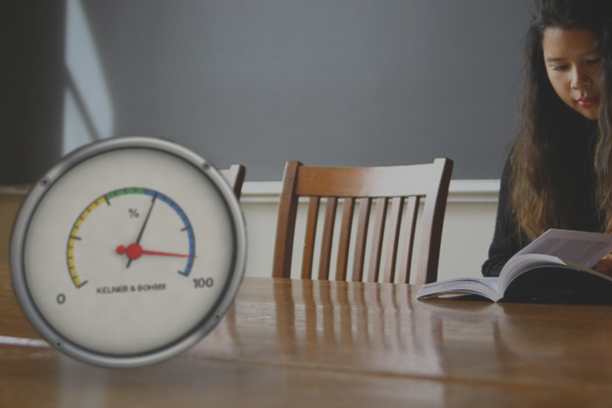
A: 92; %
